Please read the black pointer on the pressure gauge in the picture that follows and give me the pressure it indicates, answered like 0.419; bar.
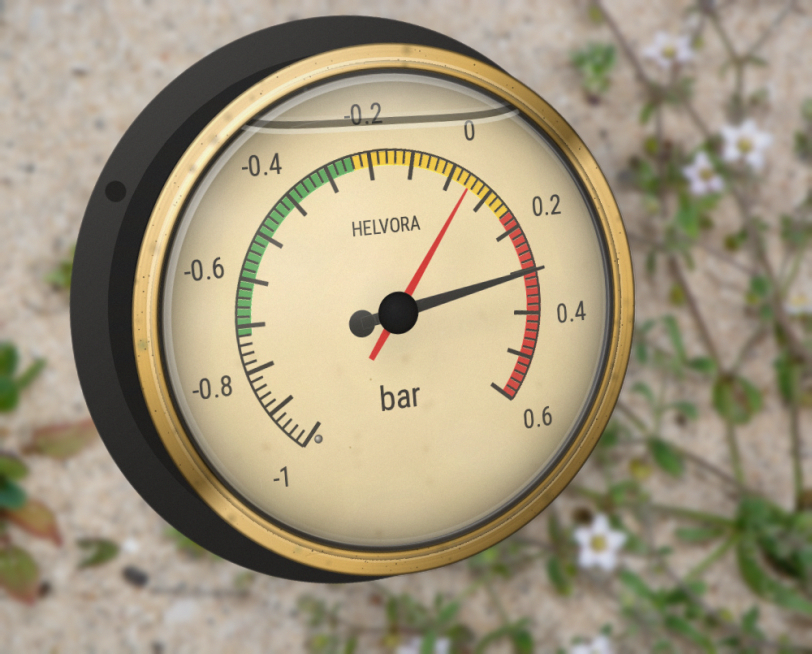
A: 0.3; bar
